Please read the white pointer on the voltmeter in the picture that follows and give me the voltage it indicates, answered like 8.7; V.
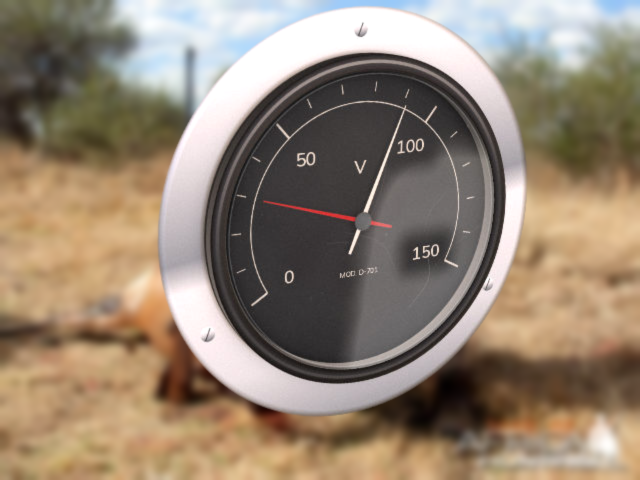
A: 90; V
